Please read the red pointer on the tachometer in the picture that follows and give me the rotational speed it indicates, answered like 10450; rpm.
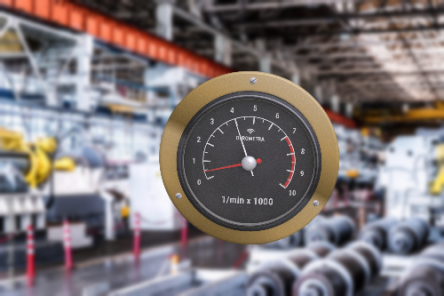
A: 500; rpm
